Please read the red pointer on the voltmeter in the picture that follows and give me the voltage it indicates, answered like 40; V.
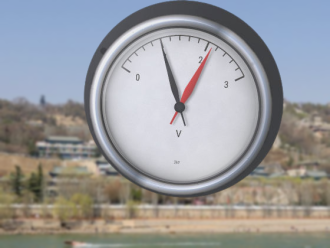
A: 2.1; V
